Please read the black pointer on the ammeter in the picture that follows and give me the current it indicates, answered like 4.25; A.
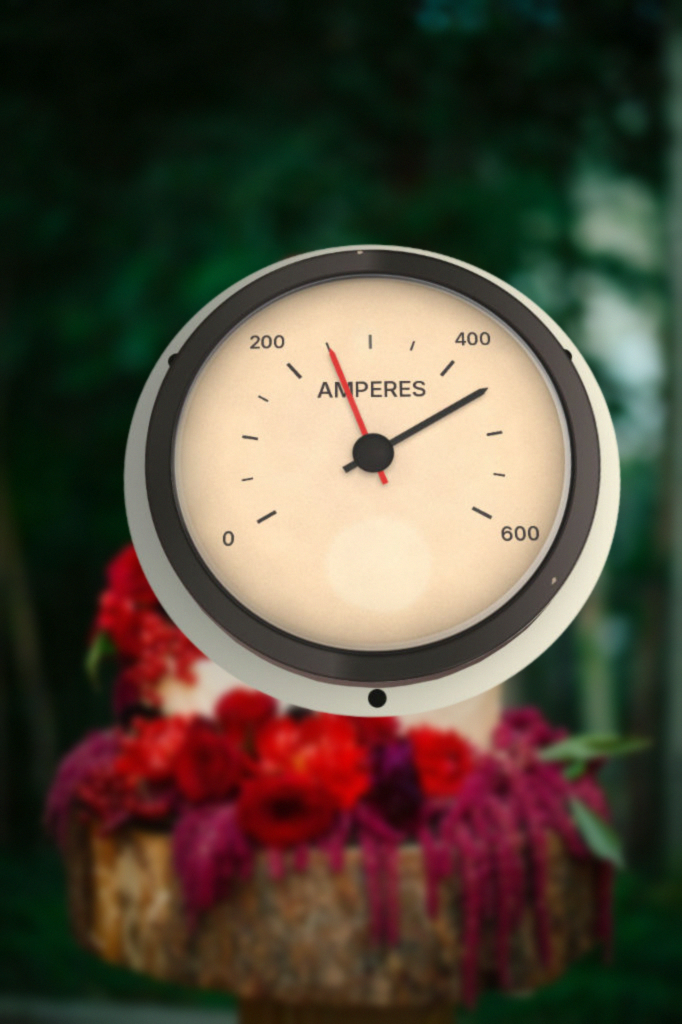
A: 450; A
